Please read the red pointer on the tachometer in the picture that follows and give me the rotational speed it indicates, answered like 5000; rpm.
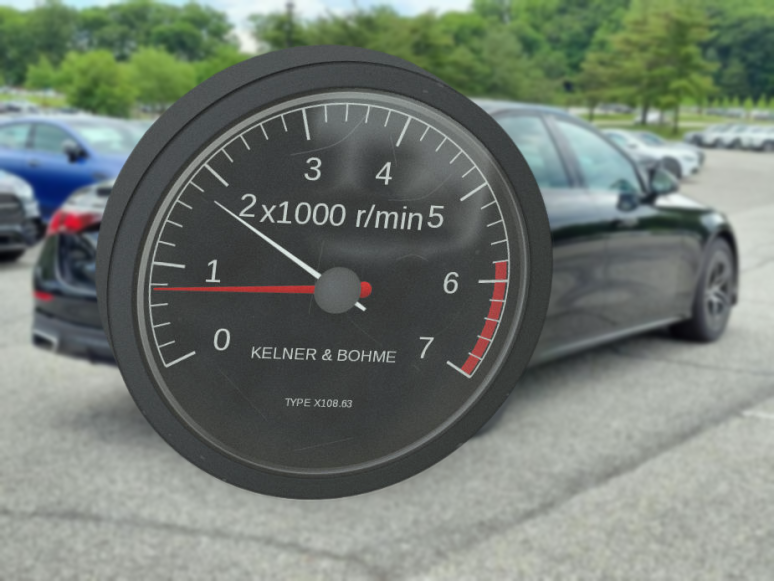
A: 800; rpm
